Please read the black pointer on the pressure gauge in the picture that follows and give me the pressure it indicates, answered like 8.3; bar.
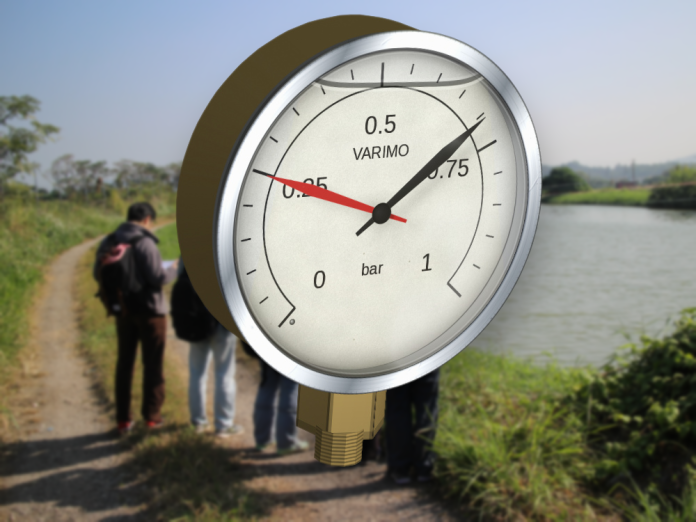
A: 0.7; bar
